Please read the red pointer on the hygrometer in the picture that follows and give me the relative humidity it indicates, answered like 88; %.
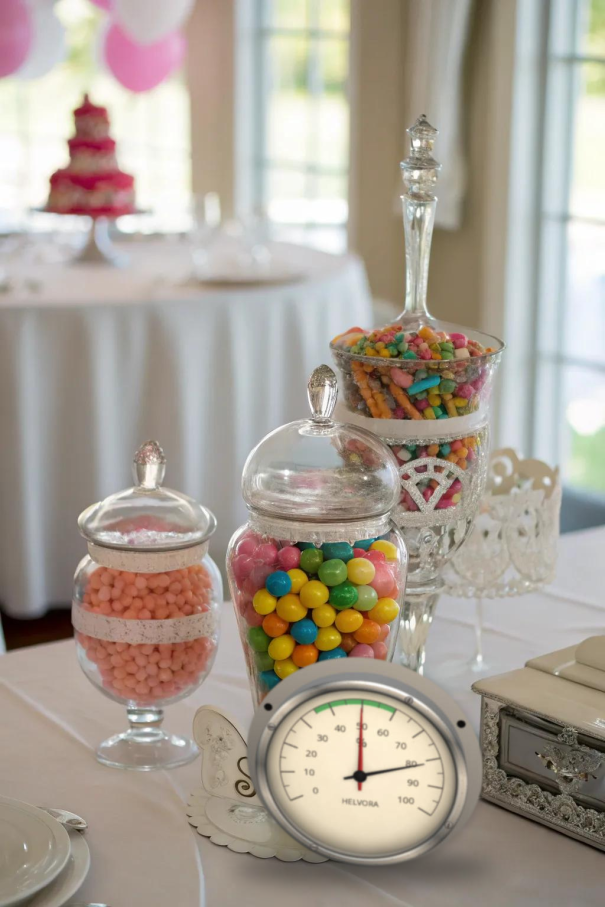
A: 50; %
